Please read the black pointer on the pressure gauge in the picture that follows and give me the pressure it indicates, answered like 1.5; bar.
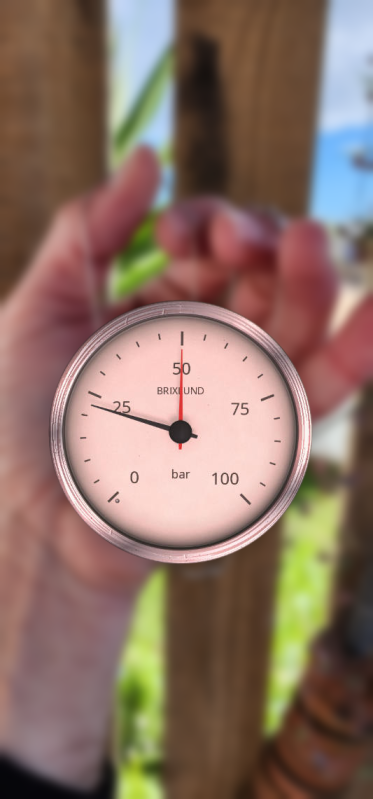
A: 22.5; bar
